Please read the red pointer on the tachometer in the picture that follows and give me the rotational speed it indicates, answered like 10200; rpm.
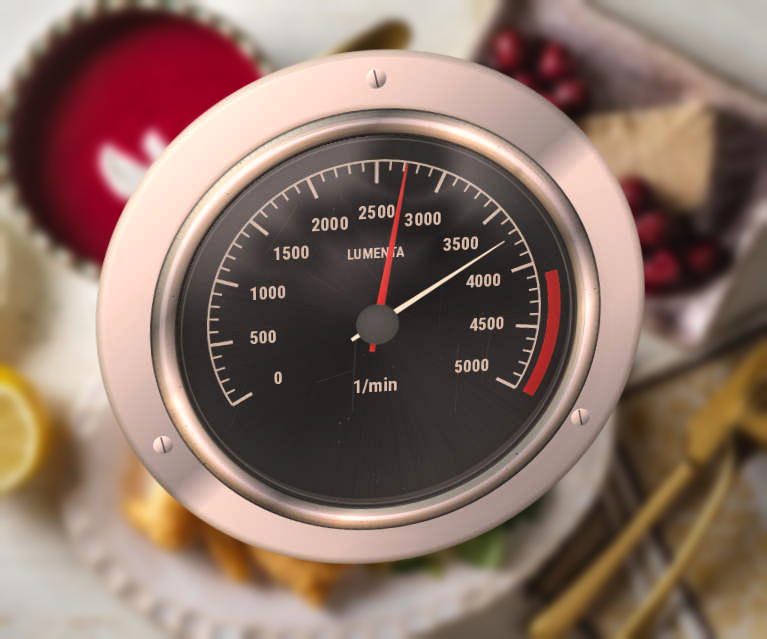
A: 2700; rpm
